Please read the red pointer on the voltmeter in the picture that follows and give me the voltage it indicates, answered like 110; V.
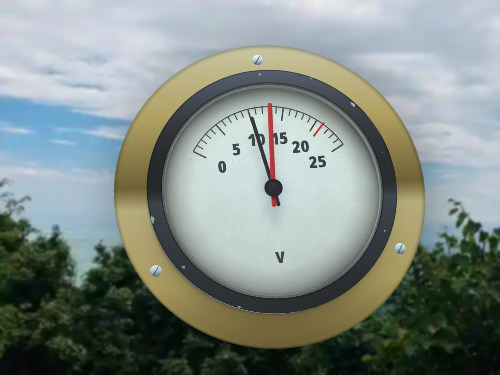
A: 13; V
